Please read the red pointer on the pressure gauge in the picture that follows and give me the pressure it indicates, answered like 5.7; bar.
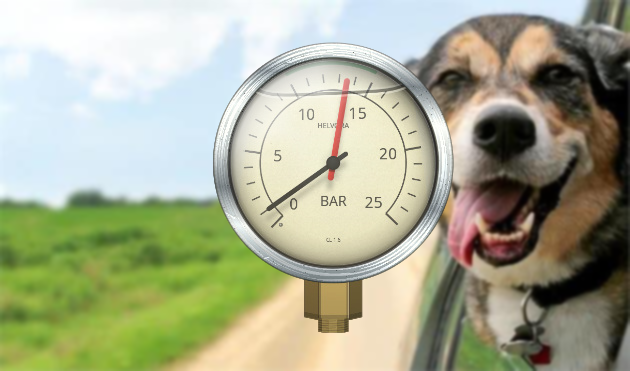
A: 13.5; bar
